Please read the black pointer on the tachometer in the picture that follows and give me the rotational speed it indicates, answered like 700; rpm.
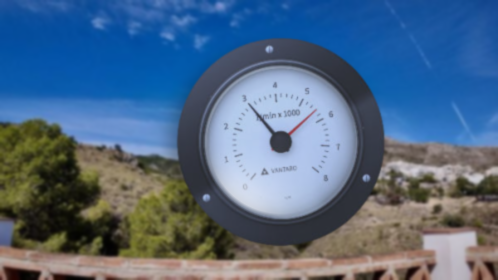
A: 3000; rpm
